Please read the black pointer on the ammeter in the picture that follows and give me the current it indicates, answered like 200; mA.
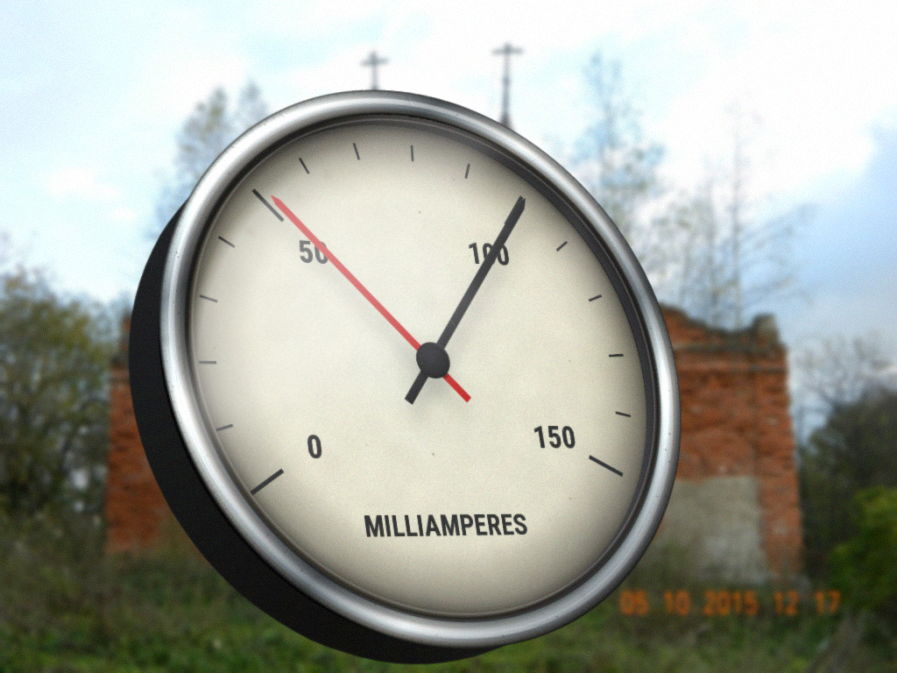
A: 100; mA
